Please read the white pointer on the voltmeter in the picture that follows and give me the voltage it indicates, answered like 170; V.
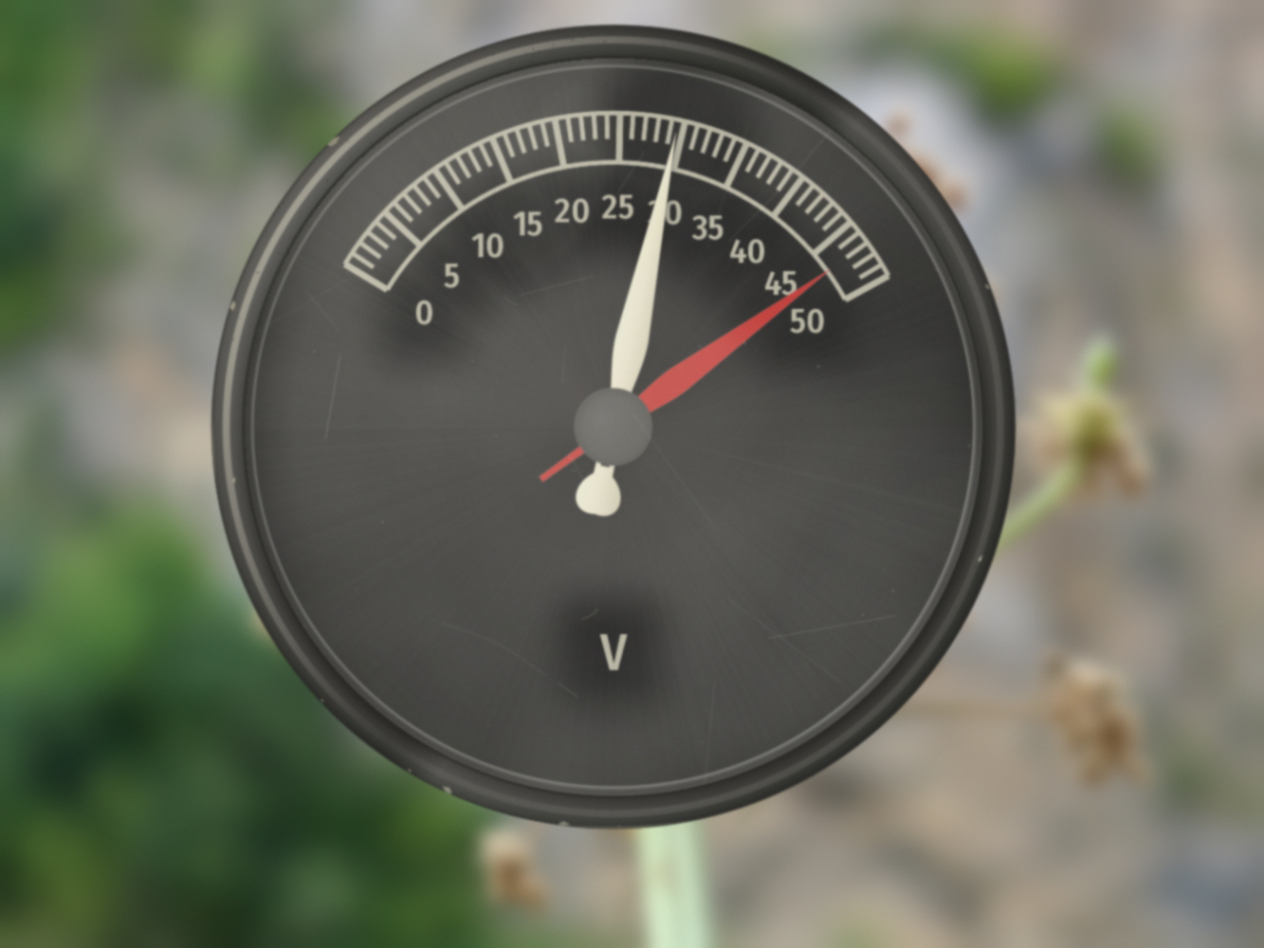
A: 29.5; V
